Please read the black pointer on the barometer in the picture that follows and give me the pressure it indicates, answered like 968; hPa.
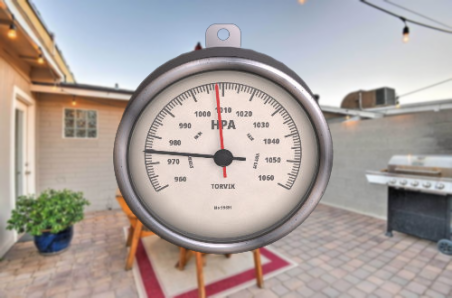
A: 975; hPa
